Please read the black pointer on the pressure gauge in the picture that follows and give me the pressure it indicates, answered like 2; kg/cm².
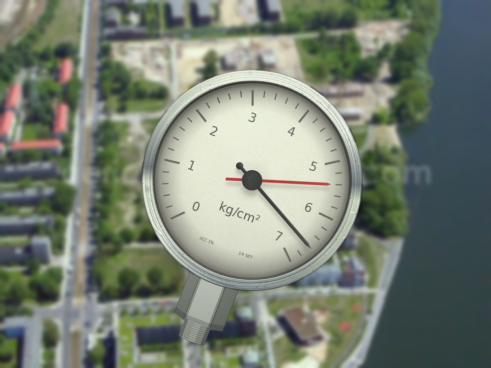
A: 6.6; kg/cm²
